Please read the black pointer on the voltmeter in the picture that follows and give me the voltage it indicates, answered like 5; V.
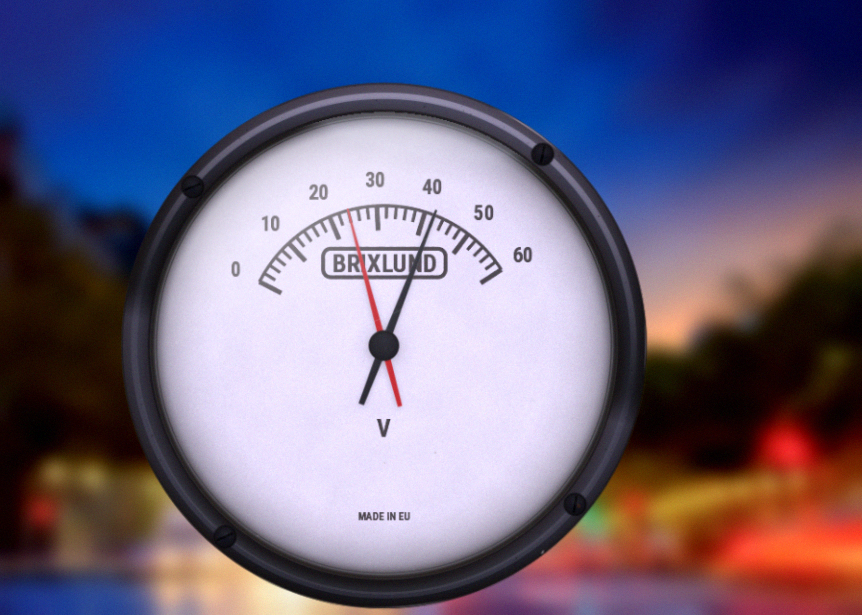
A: 42; V
